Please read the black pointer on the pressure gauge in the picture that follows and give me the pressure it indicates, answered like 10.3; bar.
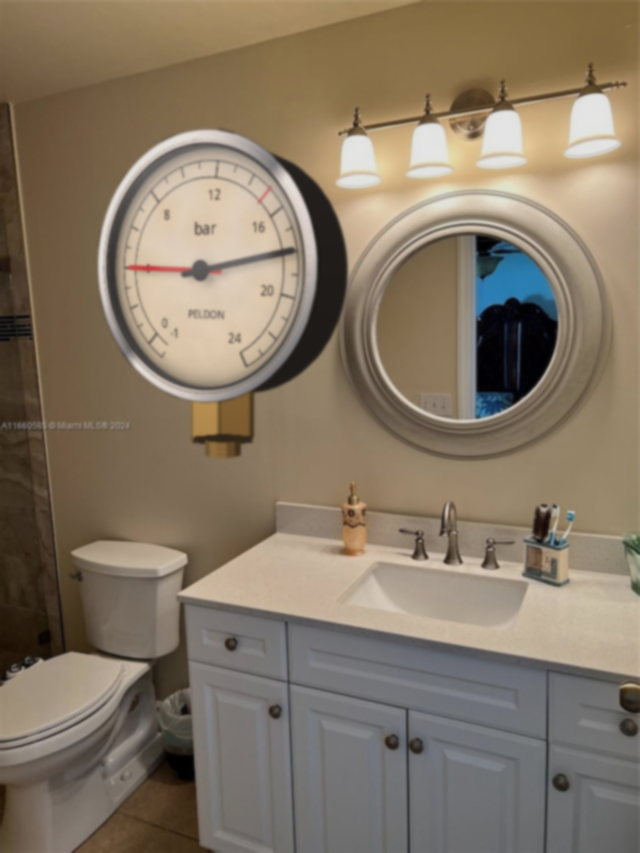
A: 18; bar
